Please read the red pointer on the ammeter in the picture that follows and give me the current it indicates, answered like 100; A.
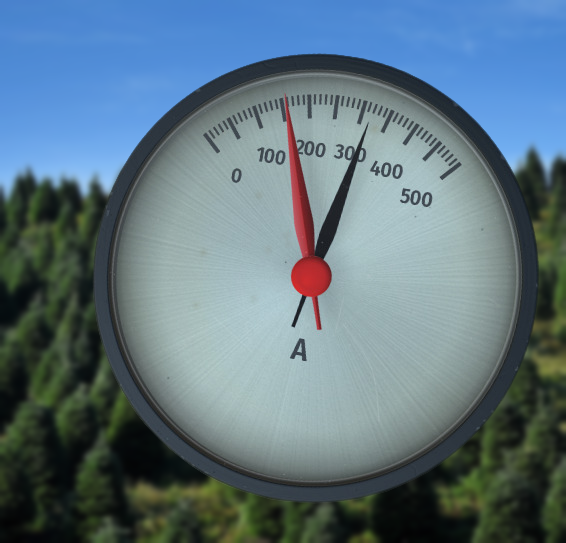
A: 160; A
